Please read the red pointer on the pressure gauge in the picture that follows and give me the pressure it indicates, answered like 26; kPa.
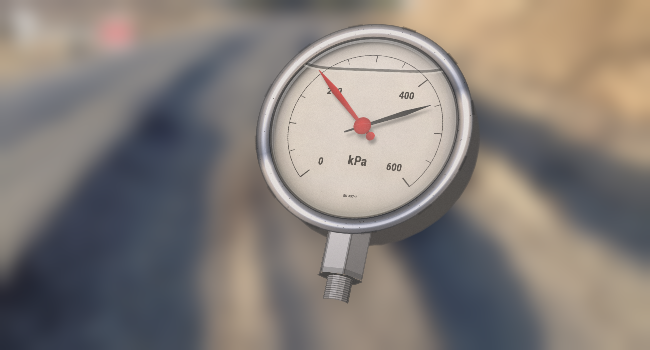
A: 200; kPa
